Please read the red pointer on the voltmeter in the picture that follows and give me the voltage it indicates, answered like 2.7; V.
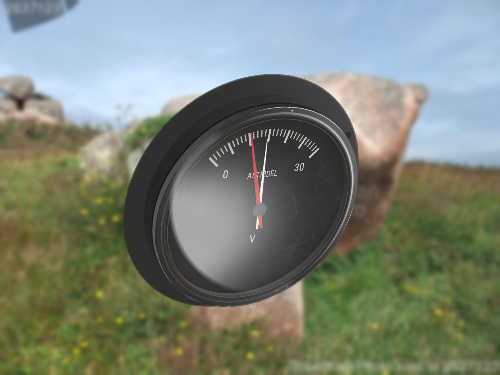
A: 10; V
